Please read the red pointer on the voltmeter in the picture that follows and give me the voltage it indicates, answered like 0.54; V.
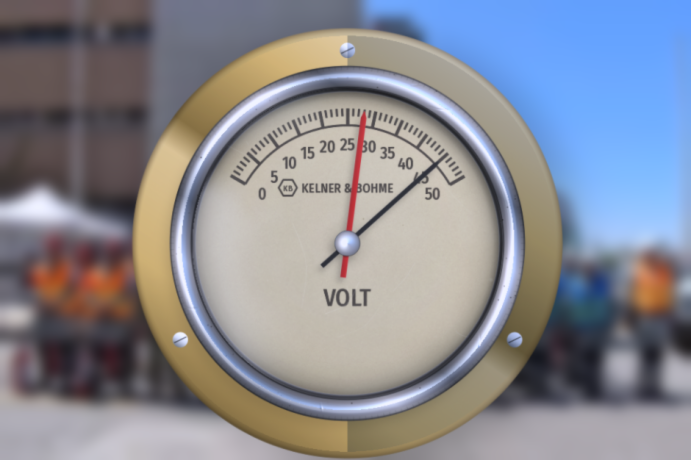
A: 28; V
